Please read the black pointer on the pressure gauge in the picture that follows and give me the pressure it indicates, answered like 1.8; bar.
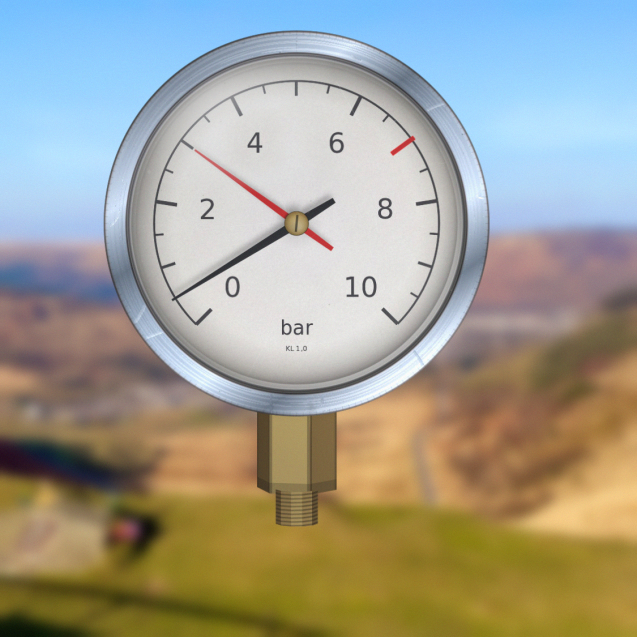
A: 0.5; bar
